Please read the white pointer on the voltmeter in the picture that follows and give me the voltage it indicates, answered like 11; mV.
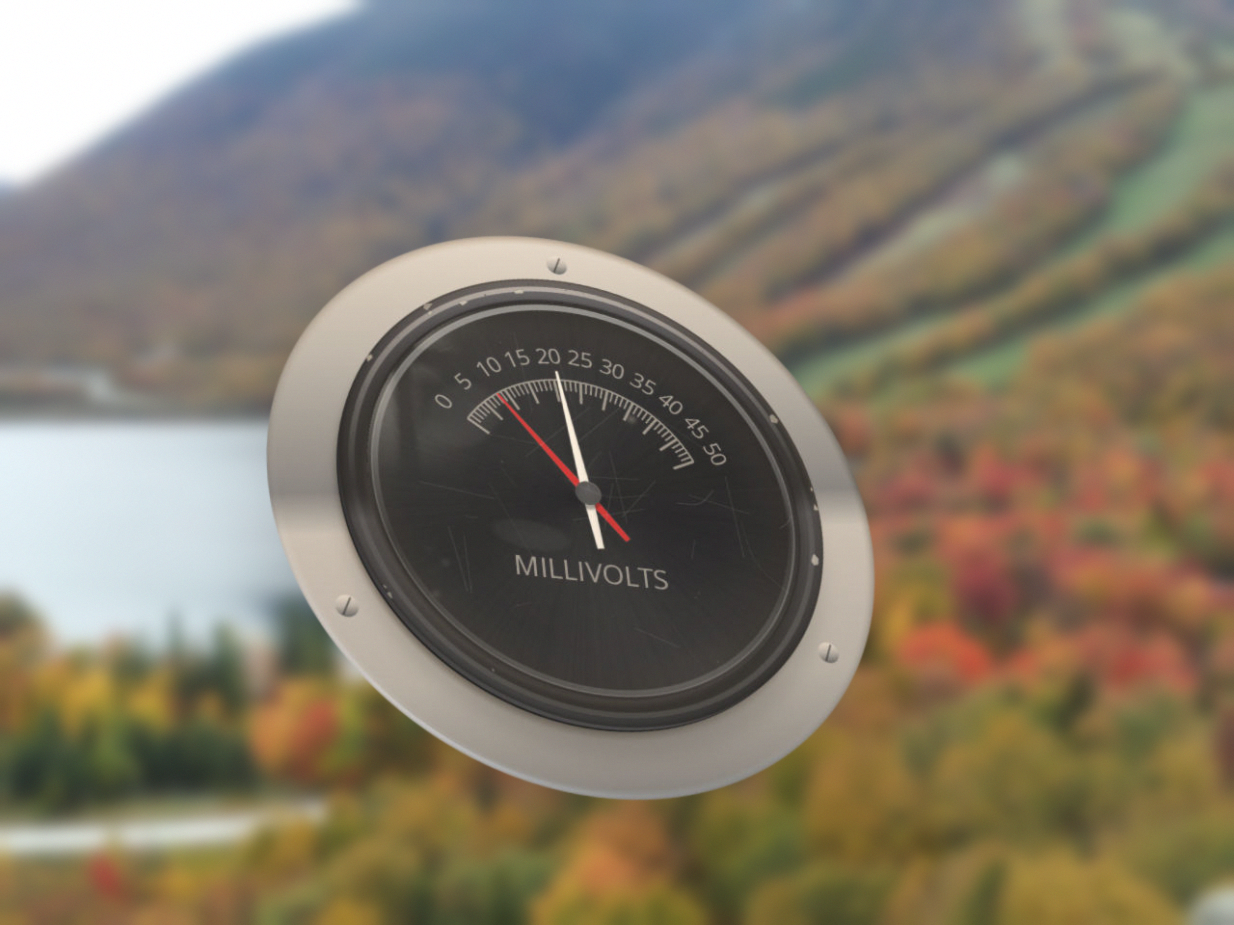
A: 20; mV
